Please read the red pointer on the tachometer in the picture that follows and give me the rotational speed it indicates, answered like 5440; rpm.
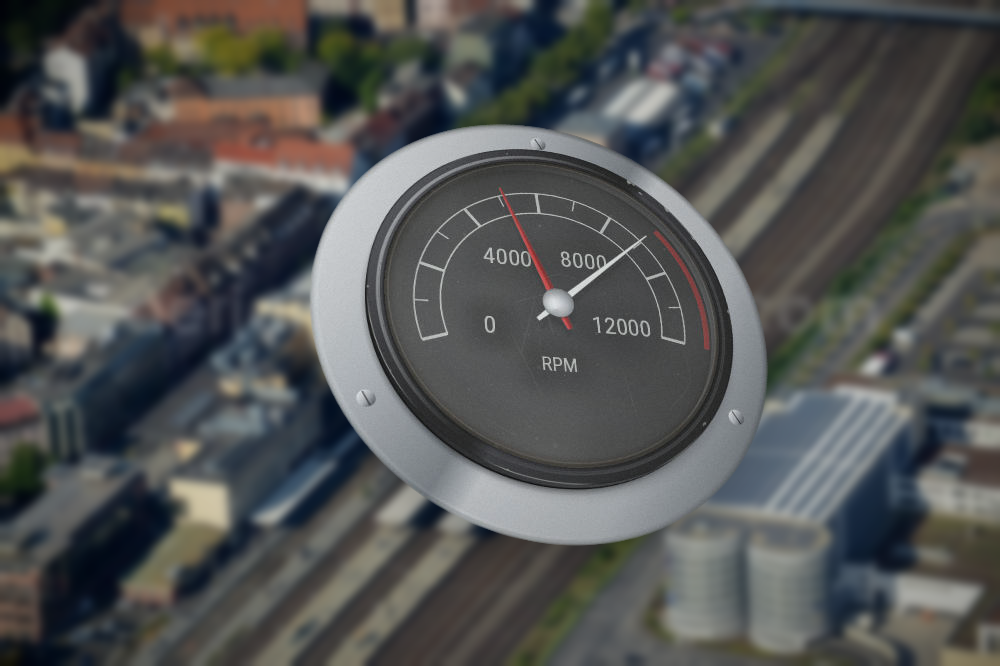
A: 5000; rpm
